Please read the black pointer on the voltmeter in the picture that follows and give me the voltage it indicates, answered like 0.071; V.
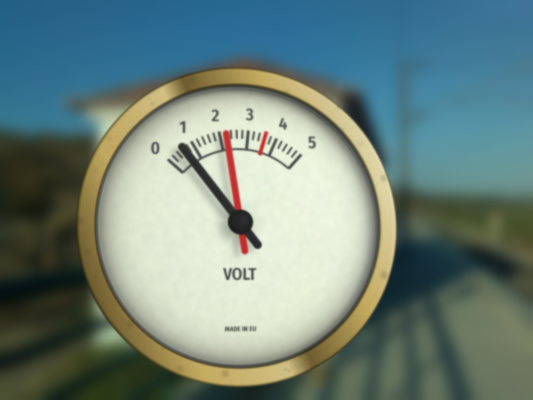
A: 0.6; V
